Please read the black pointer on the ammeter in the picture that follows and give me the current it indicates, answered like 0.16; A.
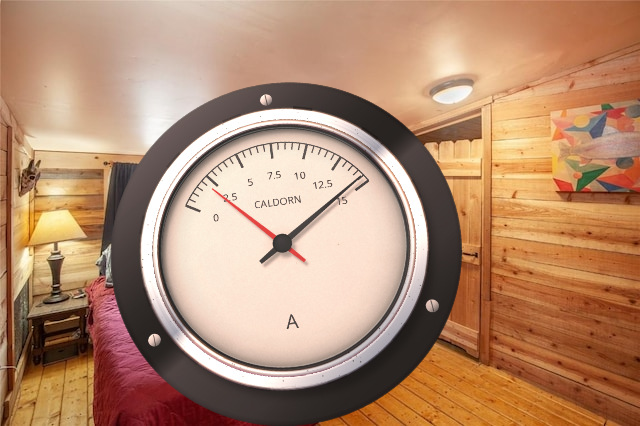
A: 14.5; A
